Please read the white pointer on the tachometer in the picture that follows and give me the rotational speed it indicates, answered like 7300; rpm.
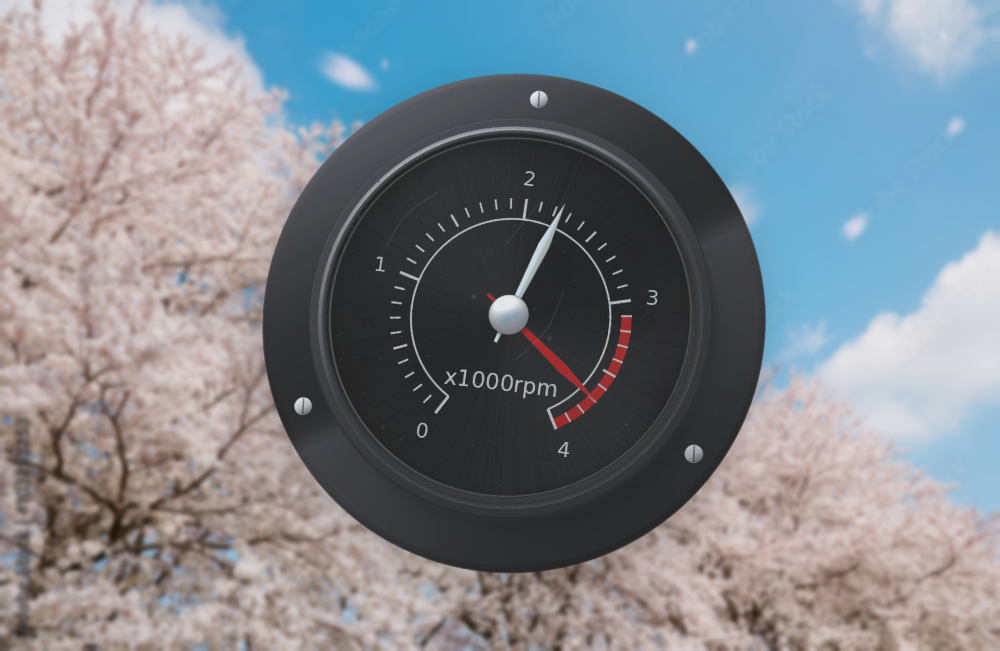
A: 2250; rpm
